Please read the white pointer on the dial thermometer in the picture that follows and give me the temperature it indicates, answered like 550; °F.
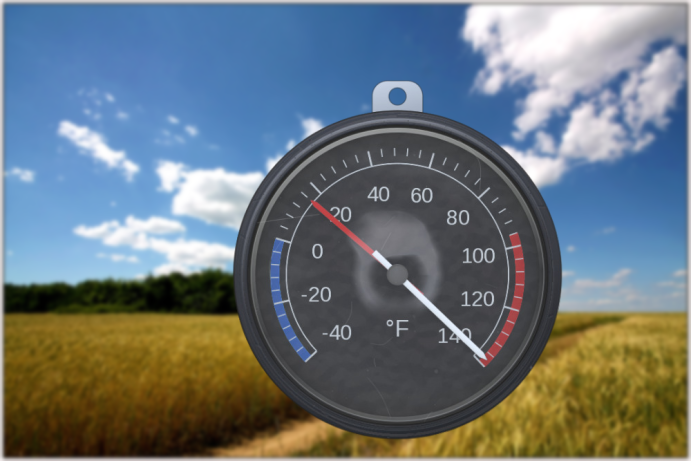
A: 138; °F
